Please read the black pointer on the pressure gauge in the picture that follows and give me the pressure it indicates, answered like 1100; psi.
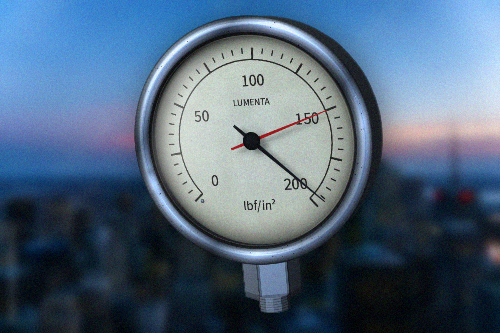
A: 195; psi
